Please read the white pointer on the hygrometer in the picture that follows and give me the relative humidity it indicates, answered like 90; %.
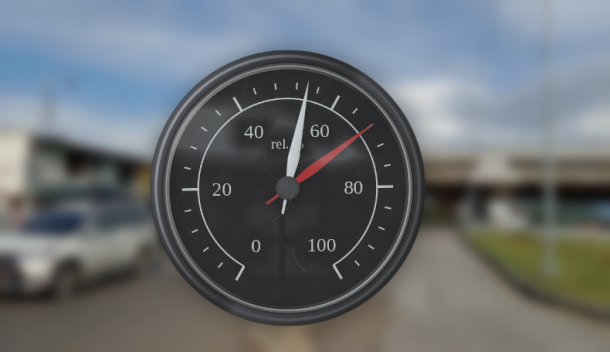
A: 54; %
